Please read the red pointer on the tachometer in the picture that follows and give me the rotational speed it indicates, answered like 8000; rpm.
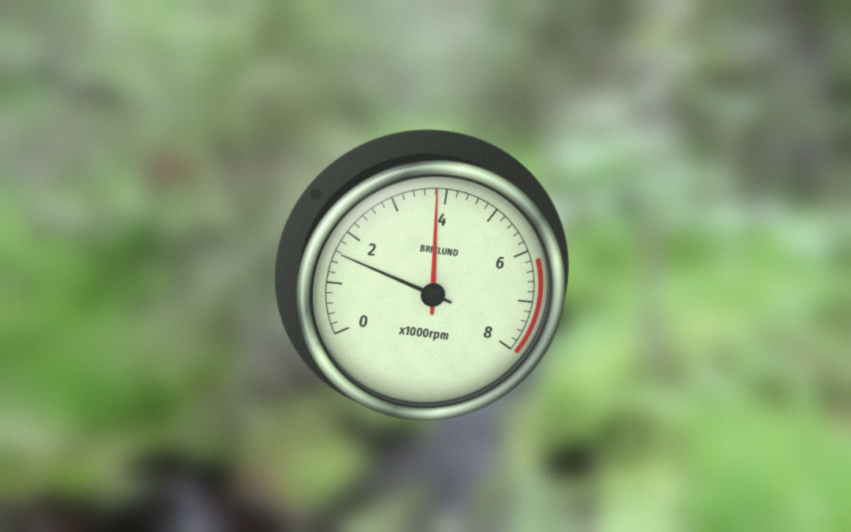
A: 3800; rpm
